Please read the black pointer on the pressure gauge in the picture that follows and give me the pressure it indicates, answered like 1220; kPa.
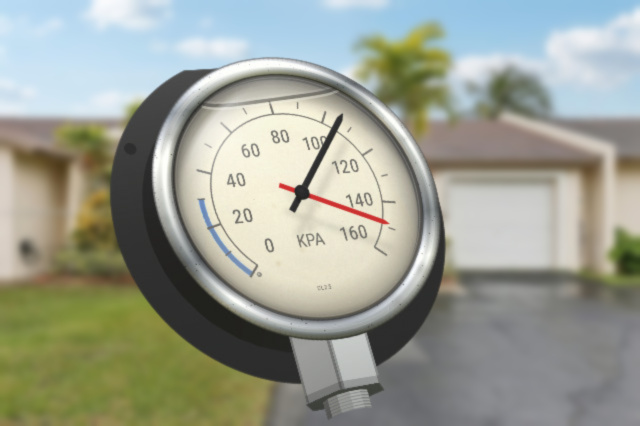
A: 105; kPa
